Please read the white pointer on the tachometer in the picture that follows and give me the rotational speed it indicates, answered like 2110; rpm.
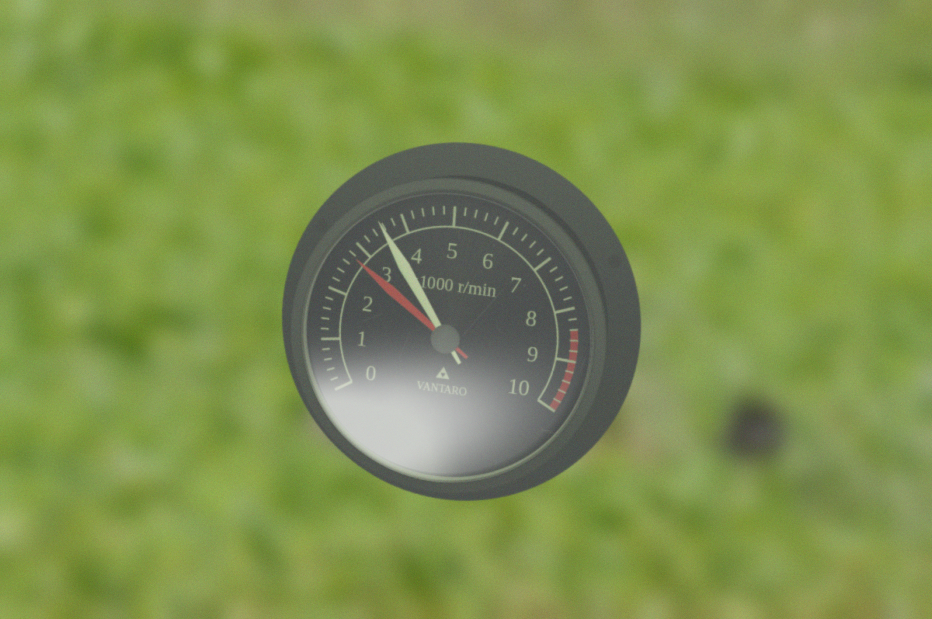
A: 3600; rpm
